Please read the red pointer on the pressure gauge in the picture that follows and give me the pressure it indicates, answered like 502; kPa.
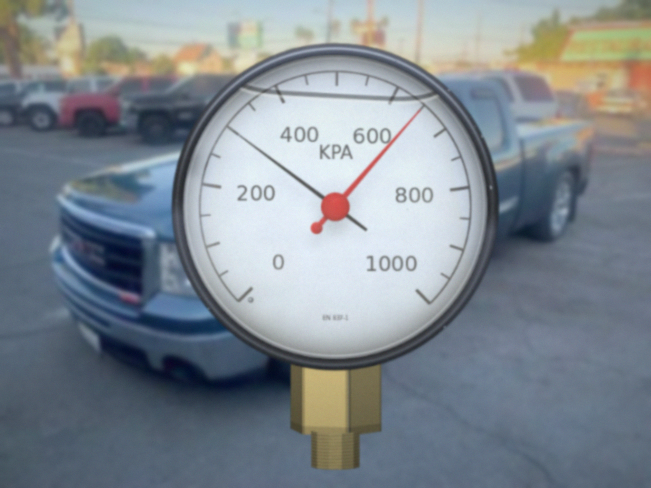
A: 650; kPa
